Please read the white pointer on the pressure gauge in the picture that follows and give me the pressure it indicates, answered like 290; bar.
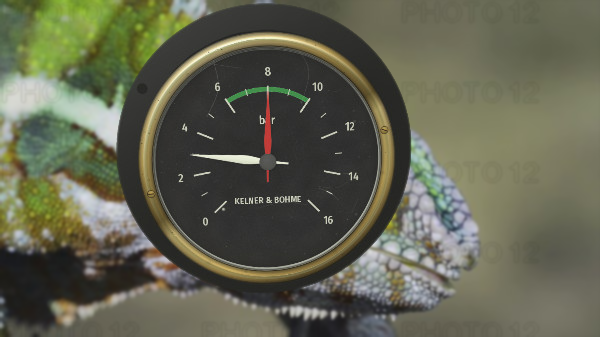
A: 3; bar
